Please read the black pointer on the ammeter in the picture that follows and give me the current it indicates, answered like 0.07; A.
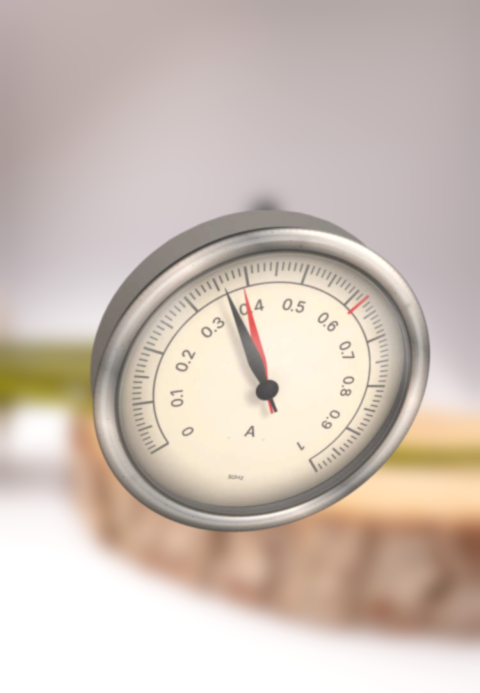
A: 0.36; A
